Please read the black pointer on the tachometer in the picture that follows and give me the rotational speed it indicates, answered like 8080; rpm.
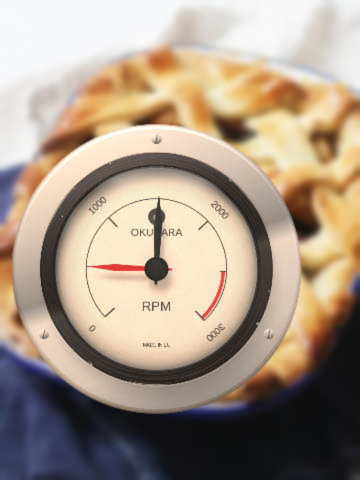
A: 1500; rpm
